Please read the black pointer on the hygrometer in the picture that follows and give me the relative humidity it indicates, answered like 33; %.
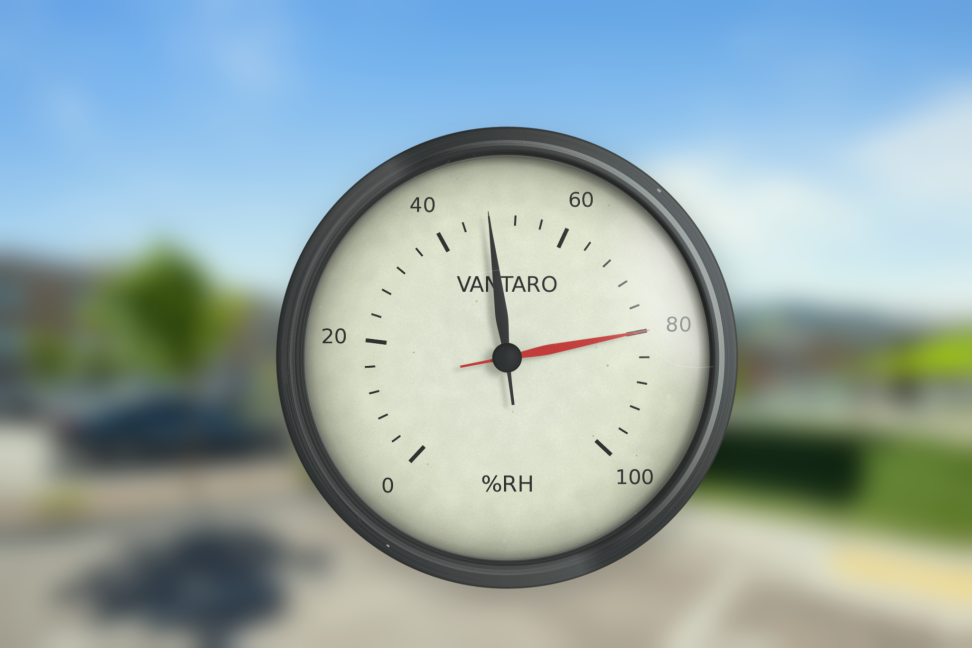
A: 48; %
